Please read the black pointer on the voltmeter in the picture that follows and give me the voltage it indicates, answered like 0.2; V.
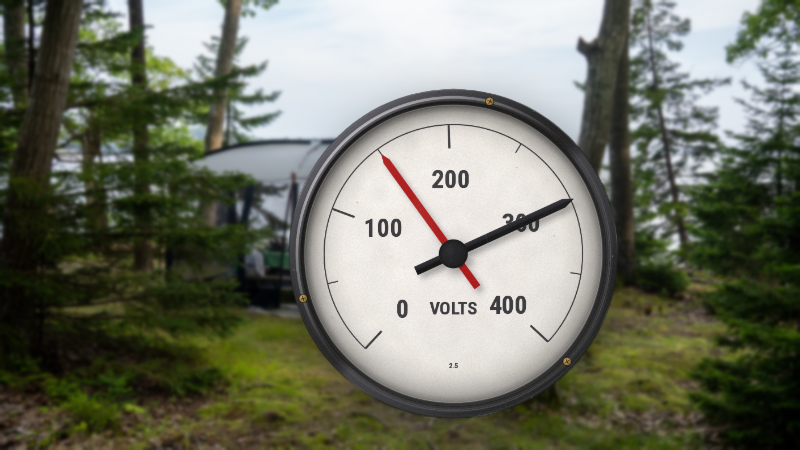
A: 300; V
